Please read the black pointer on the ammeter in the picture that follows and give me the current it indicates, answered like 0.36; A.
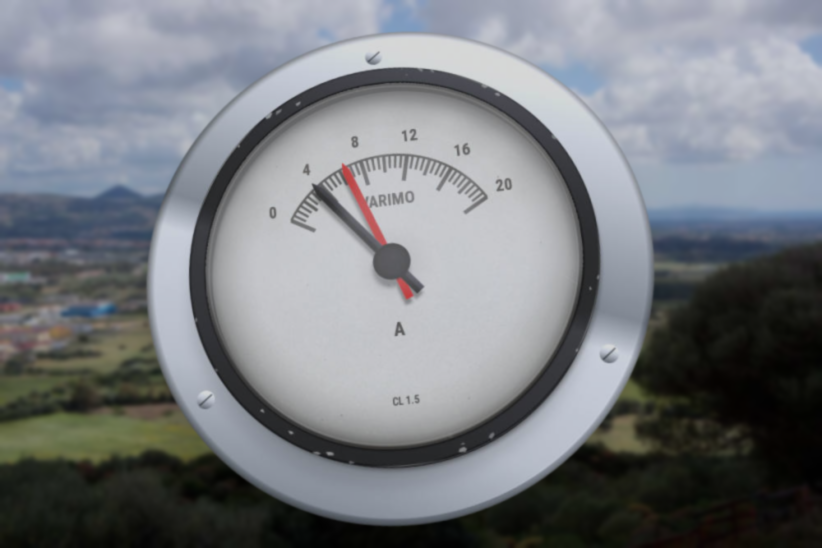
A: 3.5; A
